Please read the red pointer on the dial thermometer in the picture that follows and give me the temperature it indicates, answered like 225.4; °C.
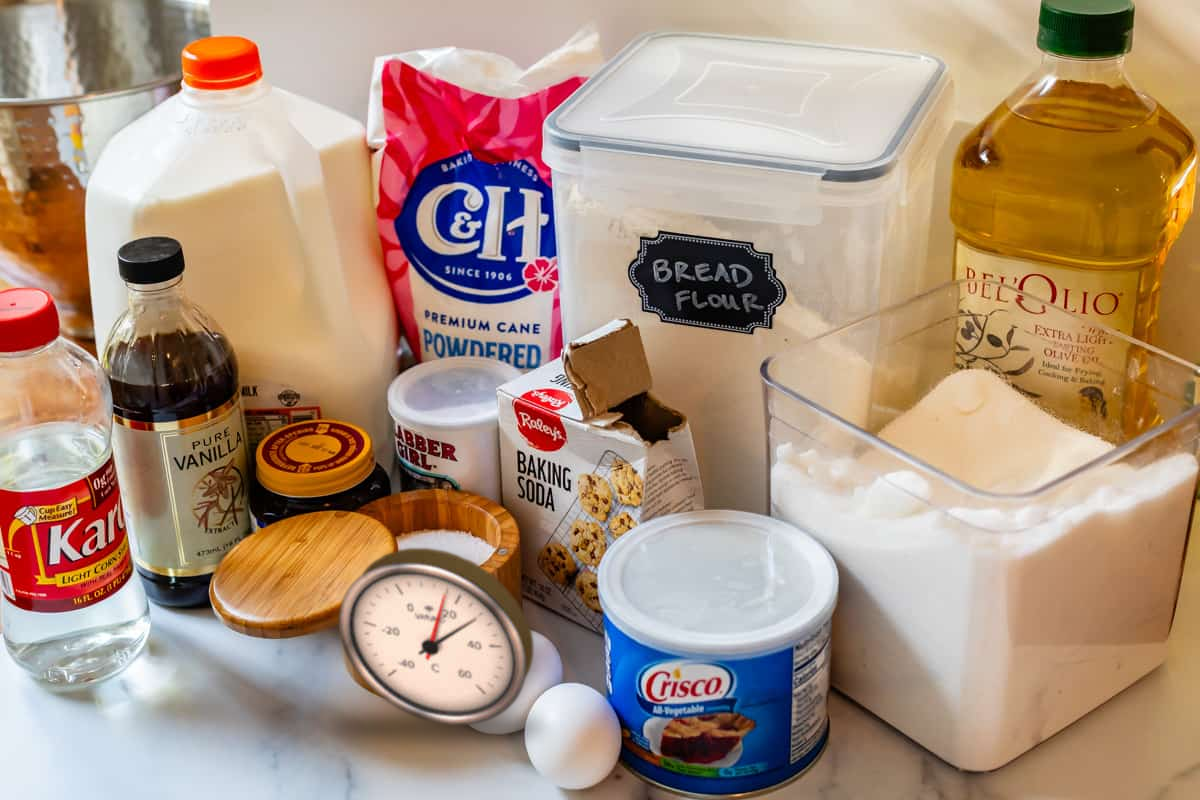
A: 16; °C
